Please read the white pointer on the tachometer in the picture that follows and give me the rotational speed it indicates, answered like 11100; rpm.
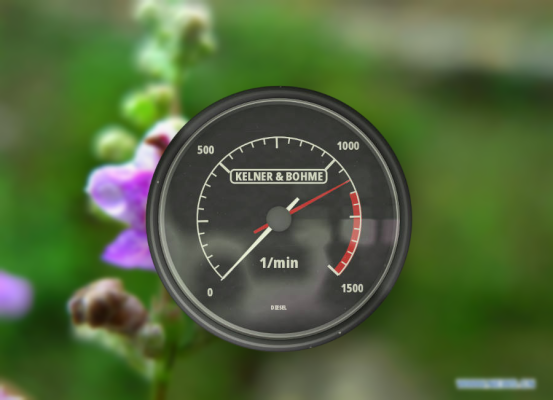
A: 0; rpm
